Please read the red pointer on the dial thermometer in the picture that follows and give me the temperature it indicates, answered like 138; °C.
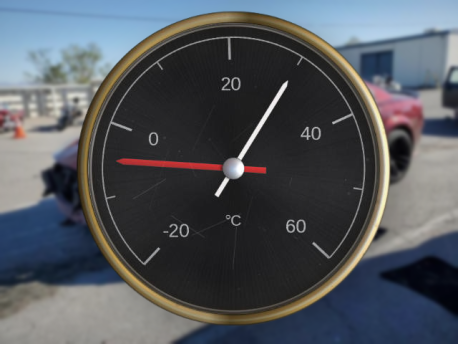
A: -5; °C
